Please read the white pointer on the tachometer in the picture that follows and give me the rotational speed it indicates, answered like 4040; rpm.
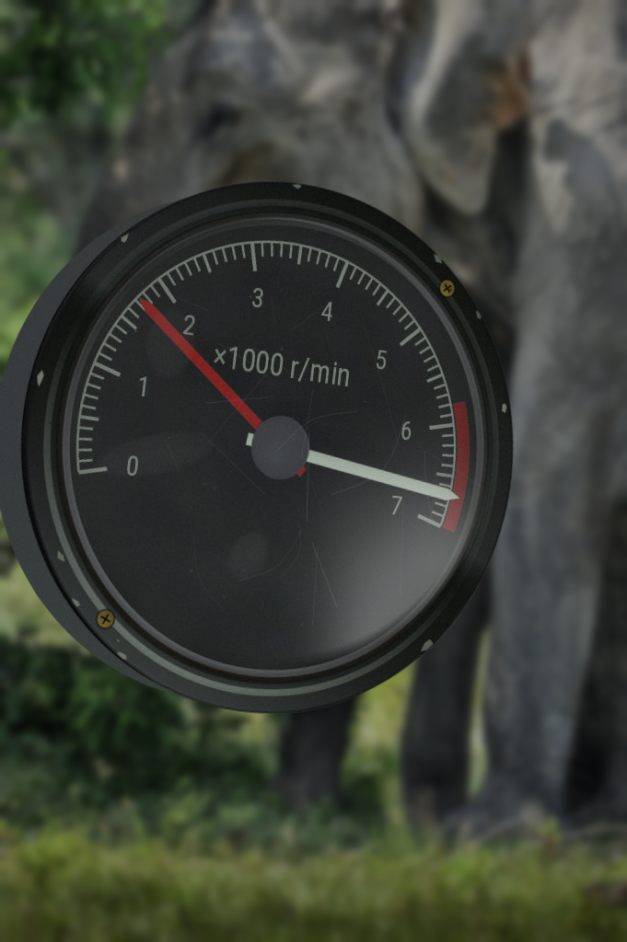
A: 6700; rpm
